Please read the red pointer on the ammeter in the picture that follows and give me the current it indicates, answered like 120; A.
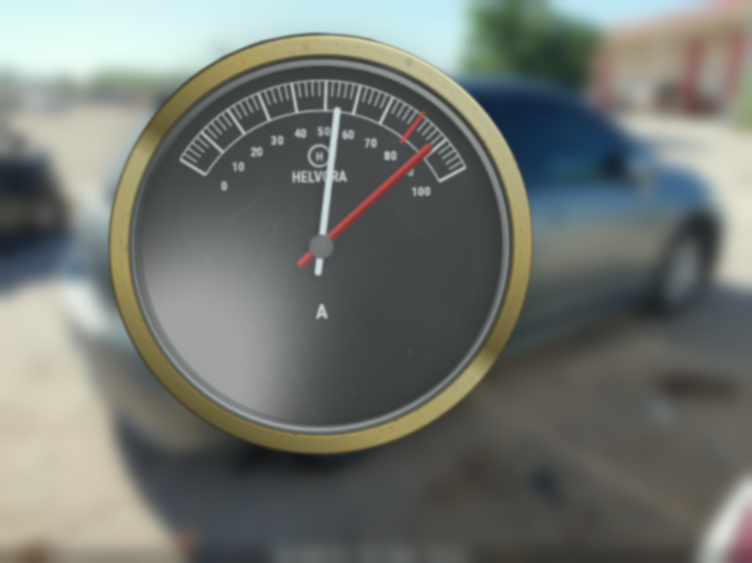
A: 88; A
